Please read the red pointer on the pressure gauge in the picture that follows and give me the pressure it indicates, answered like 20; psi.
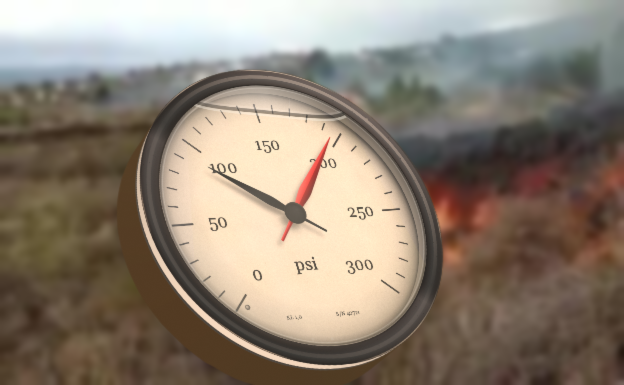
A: 195; psi
